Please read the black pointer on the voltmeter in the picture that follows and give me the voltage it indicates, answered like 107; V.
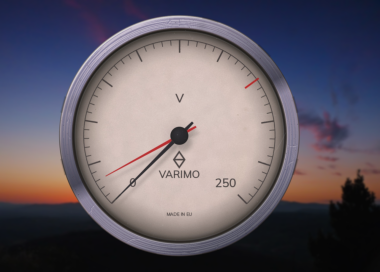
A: 0; V
